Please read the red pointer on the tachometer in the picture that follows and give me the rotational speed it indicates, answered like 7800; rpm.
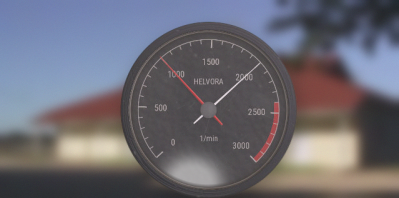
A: 1000; rpm
